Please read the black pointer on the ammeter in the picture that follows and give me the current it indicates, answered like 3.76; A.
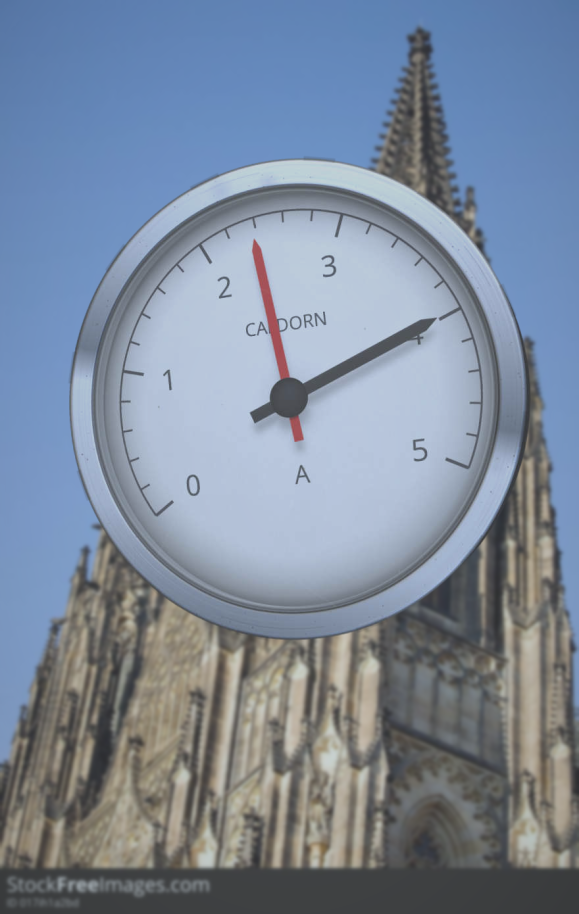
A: 4; A
